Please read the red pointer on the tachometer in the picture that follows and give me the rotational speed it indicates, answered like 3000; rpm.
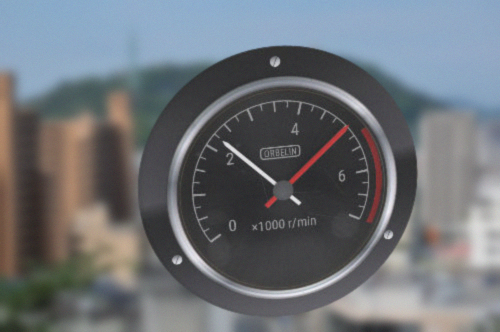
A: 5000; rpm
